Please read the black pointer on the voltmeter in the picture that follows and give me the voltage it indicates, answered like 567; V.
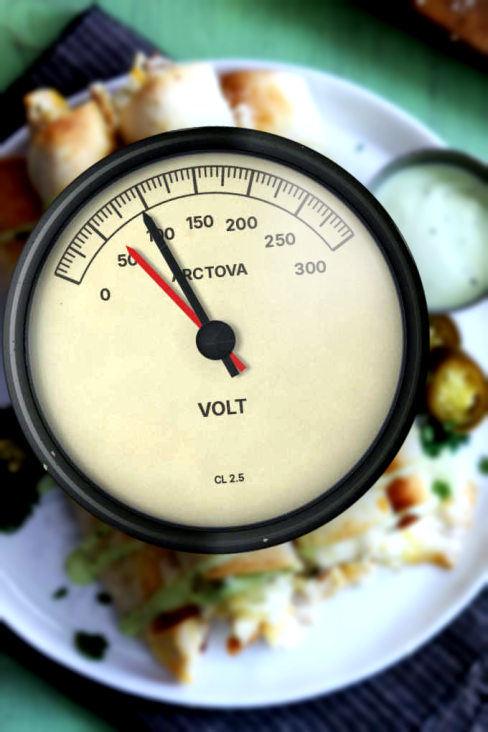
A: 95; V
